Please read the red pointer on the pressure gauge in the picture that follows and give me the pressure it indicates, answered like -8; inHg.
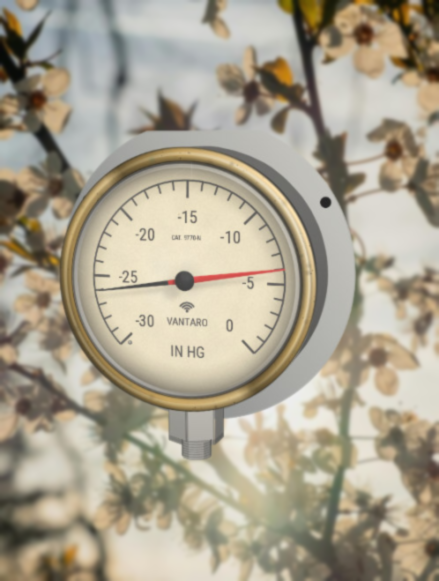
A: -6; inHg
